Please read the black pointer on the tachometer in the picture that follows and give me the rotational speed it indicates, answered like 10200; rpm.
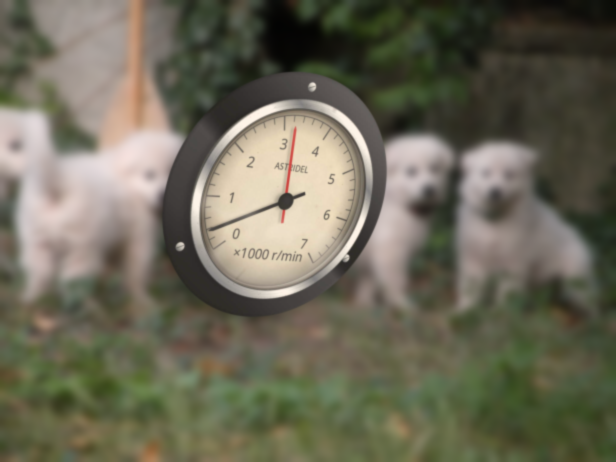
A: 400; rpm
